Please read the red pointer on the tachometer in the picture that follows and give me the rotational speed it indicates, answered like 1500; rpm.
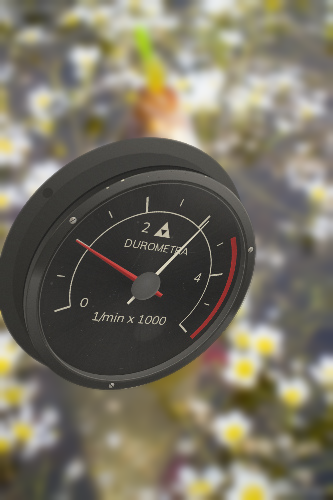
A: 1000; rpm
